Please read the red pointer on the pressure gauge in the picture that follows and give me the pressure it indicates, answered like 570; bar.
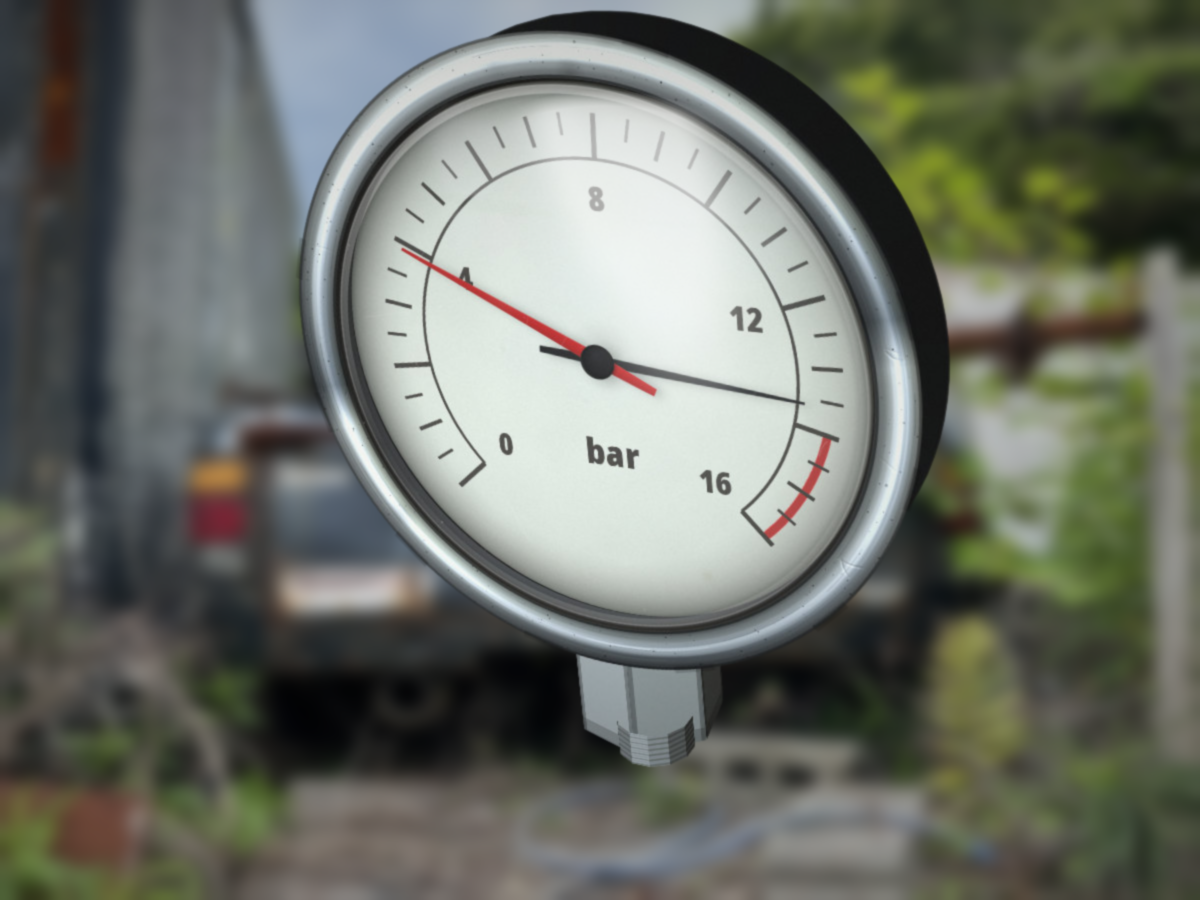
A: 4; bar
